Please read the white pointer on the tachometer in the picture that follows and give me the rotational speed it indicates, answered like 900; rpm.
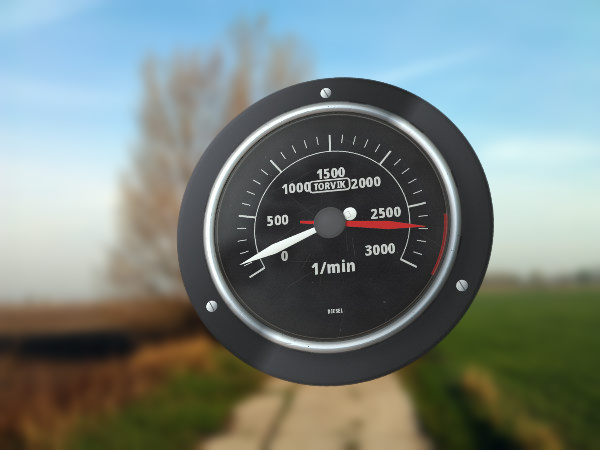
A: 100; rpm
